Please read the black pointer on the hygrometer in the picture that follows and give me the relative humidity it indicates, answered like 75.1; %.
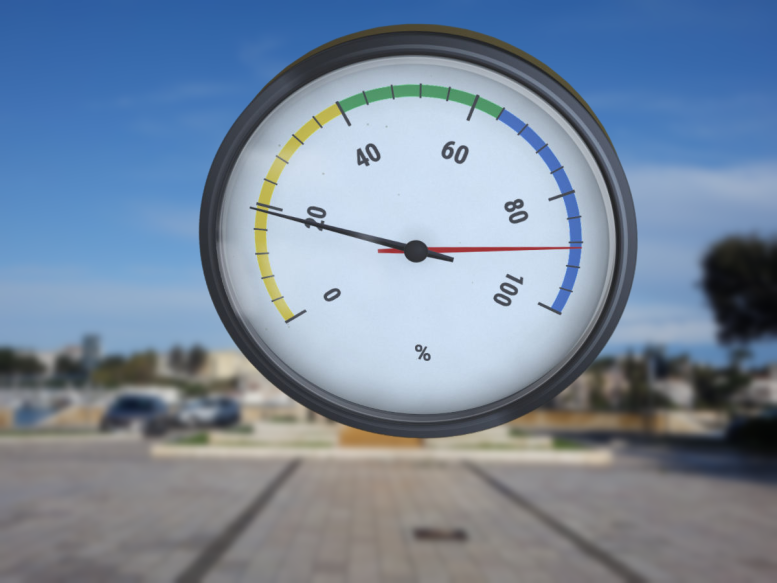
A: 20; %
